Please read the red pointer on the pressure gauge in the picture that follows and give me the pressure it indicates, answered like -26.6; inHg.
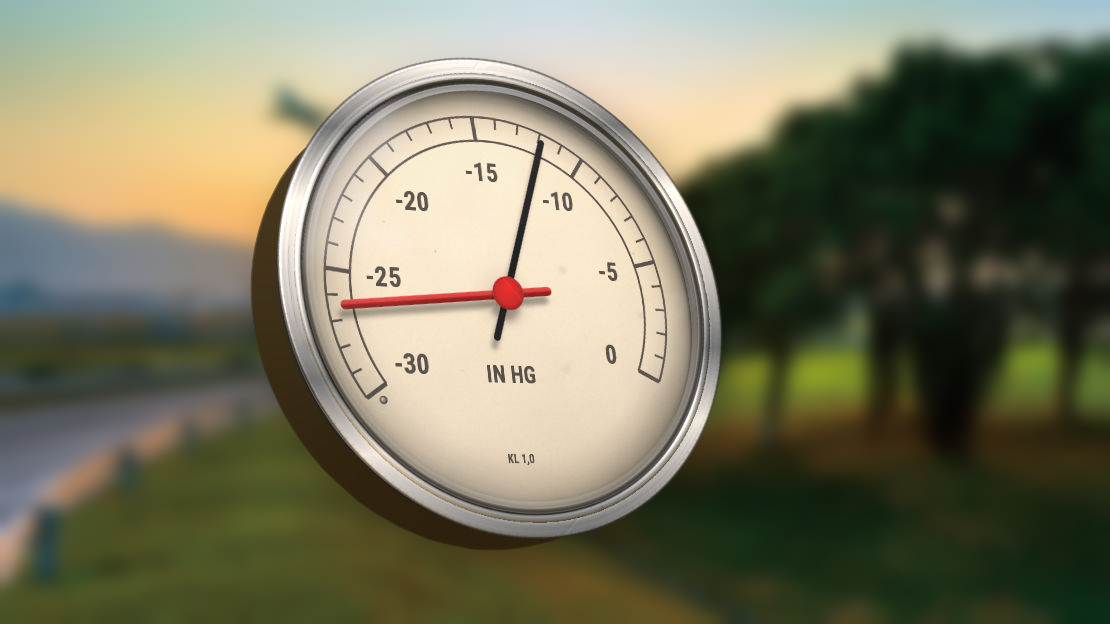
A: -26.5; inHg
